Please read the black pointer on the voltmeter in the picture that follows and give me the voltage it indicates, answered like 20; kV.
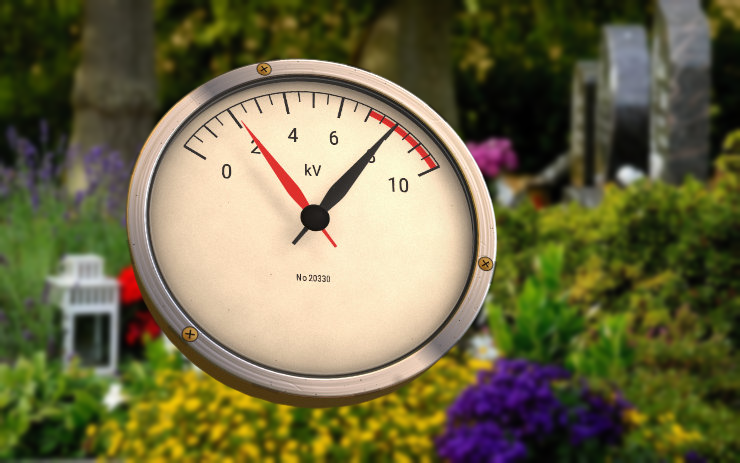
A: 8; kV
